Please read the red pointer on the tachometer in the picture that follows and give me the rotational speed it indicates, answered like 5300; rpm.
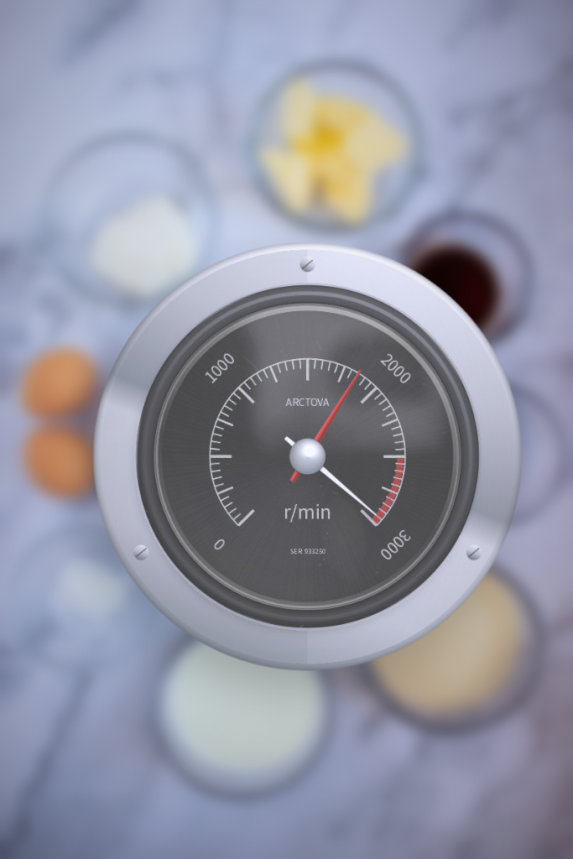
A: 1850; rpm
